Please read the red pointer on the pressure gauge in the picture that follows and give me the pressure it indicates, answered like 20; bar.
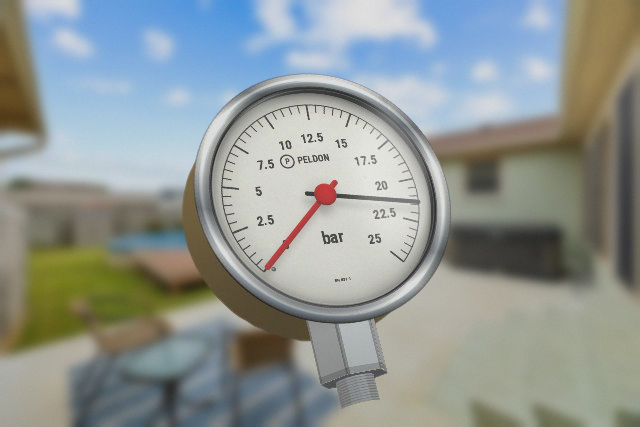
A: 0; bar
